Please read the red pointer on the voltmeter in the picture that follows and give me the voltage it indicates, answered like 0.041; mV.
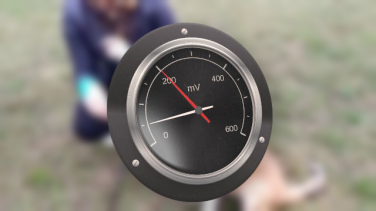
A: 200; mV
